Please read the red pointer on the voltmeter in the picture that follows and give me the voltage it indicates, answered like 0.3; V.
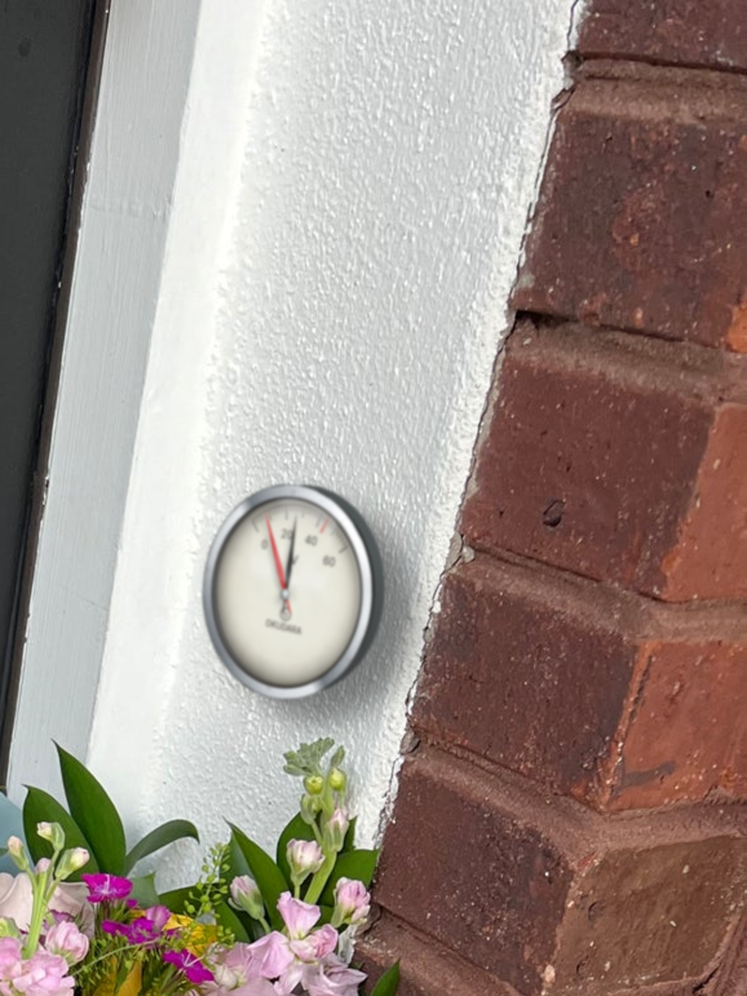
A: 10; V
